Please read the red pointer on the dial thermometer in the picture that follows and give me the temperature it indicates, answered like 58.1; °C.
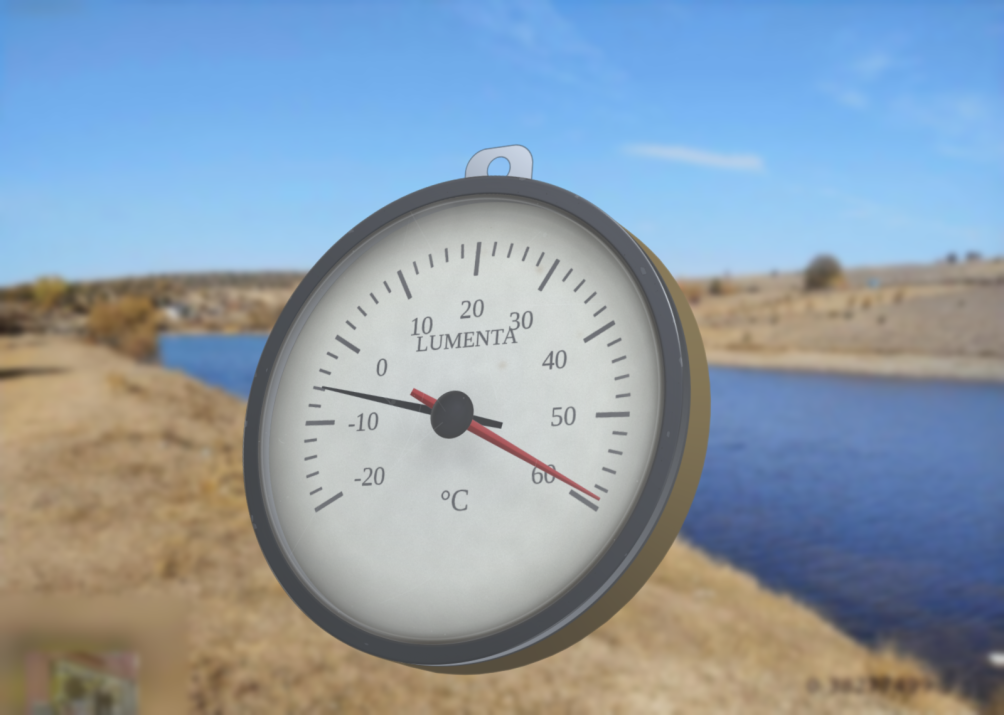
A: 59; °C
